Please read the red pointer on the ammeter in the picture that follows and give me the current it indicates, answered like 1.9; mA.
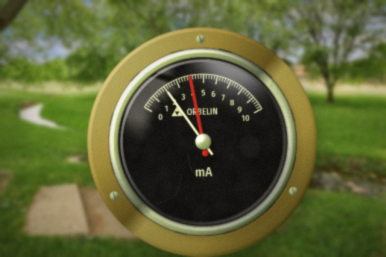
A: 4; mA
